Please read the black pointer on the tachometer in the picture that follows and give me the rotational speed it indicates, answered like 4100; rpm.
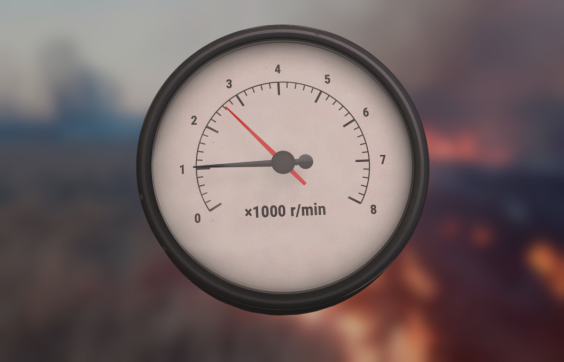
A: 1000; rpm
